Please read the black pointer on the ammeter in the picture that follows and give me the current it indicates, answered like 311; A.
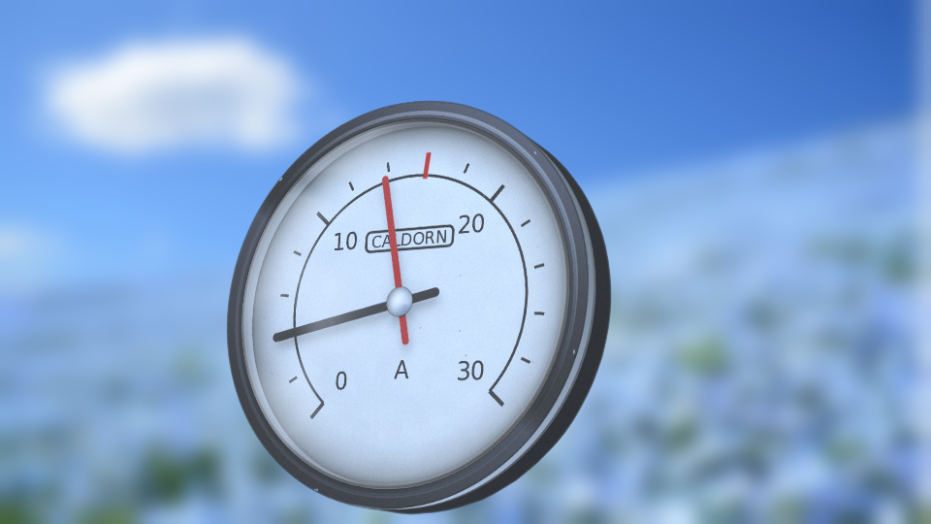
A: 4; A
